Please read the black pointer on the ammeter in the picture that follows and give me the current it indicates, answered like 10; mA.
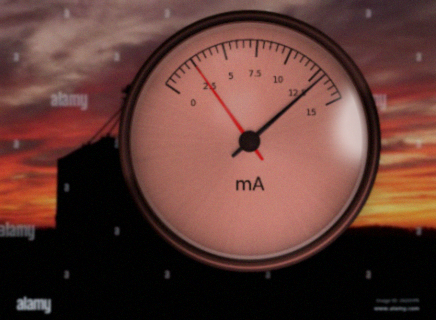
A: 13; mA
